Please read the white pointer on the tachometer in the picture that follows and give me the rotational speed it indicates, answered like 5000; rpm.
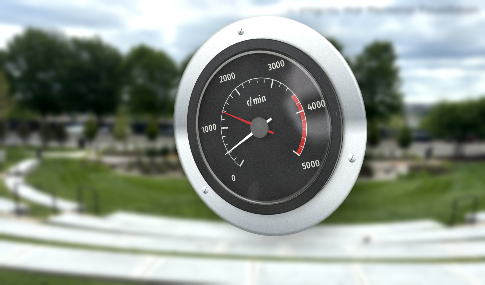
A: 400; rpm
